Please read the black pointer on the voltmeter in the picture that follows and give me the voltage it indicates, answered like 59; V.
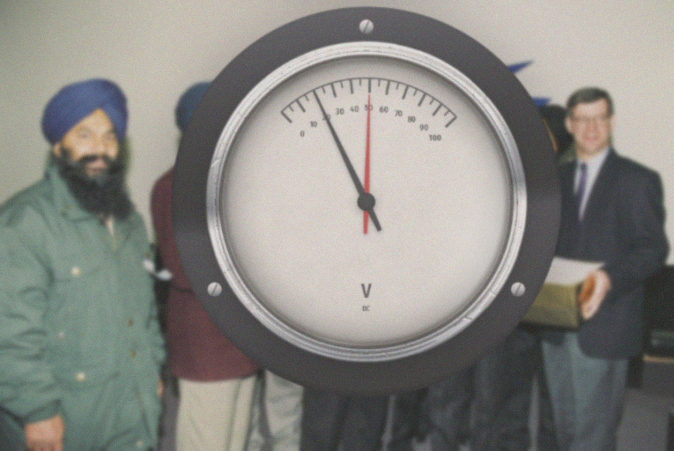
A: 20; V
